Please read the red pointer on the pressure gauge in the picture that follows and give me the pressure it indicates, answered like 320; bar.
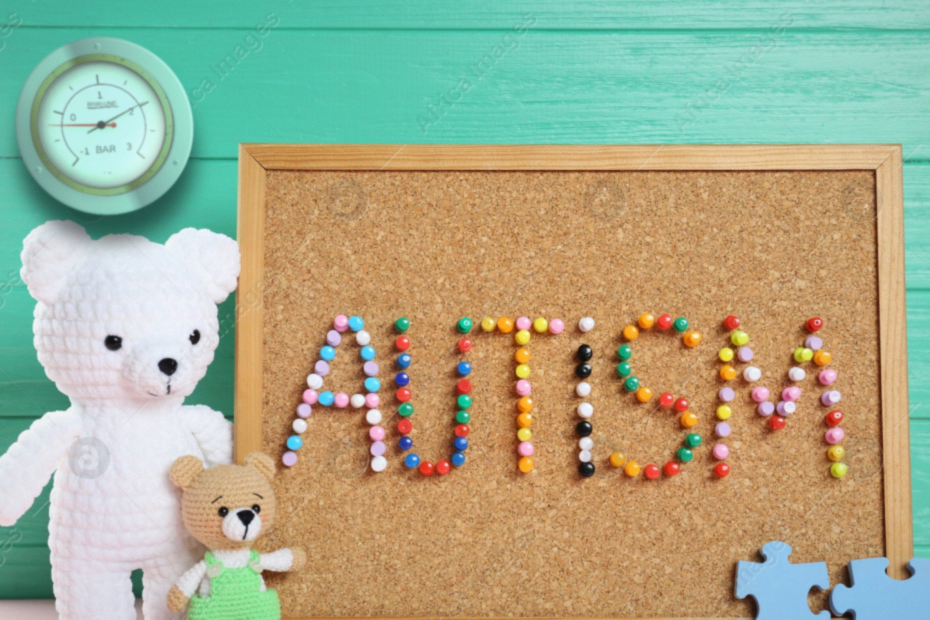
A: -0.25; bar
